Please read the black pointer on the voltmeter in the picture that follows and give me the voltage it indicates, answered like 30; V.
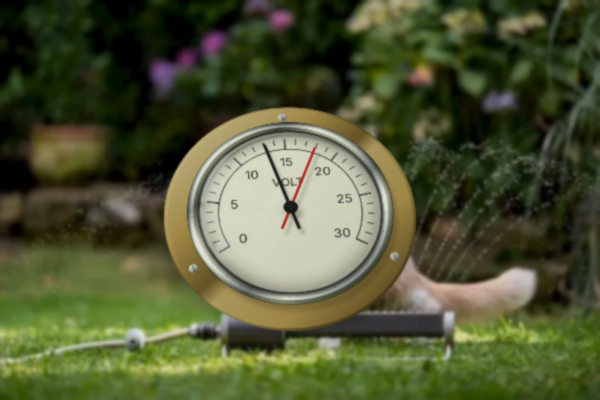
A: 13; V
